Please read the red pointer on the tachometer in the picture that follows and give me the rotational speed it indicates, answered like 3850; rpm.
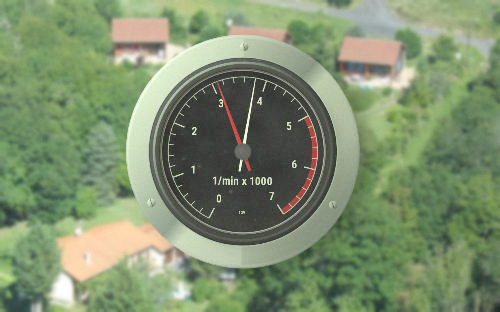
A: 3100; rpm
